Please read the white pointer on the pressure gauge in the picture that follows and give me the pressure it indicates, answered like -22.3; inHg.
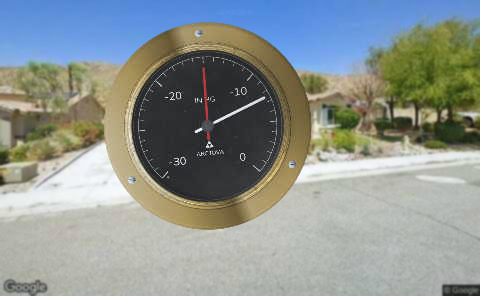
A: -7.5; inHg
